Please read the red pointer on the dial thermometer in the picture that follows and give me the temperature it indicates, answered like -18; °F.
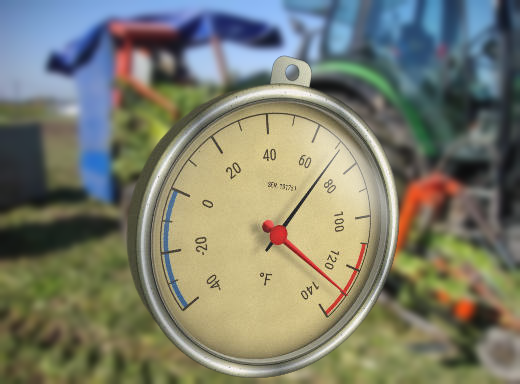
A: 130; °F
